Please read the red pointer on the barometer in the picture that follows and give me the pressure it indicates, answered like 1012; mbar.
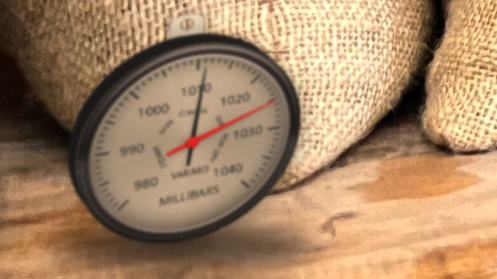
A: 1025; mbar
